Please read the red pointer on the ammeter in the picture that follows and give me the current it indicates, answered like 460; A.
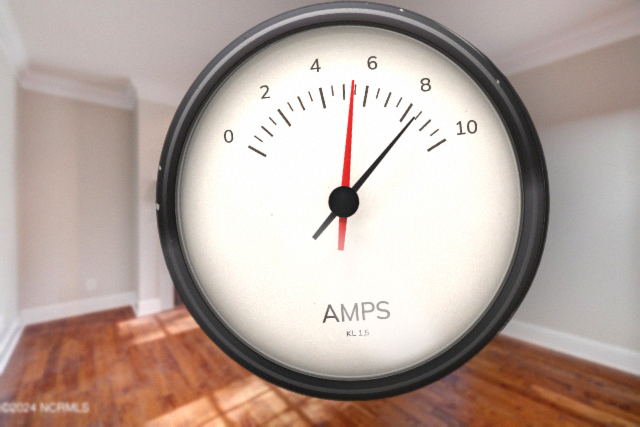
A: 5.5; A
